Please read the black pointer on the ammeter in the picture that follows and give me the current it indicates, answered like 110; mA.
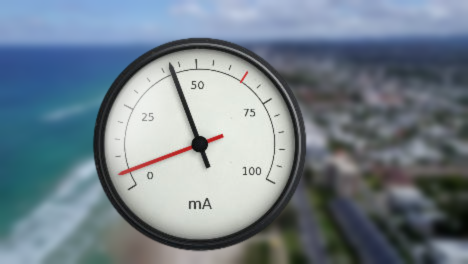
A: 42.5; mA
